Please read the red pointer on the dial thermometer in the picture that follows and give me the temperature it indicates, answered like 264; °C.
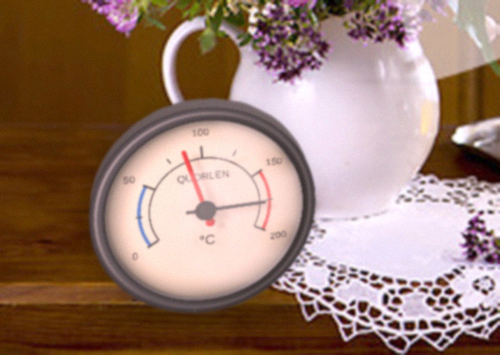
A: 87.5; °C
